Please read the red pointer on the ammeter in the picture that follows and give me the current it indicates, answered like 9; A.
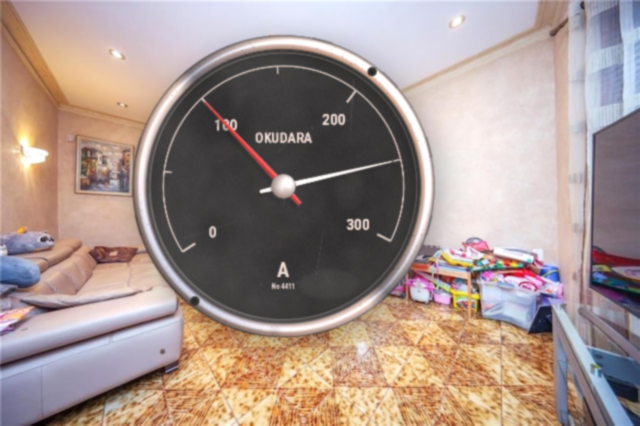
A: 100; A
